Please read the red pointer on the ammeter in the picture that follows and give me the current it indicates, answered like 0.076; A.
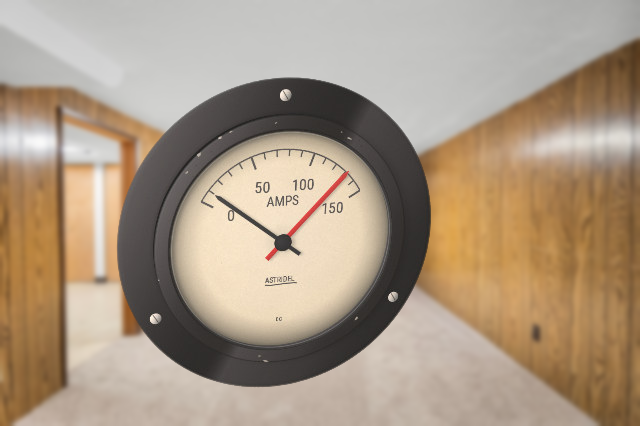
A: 130; A
